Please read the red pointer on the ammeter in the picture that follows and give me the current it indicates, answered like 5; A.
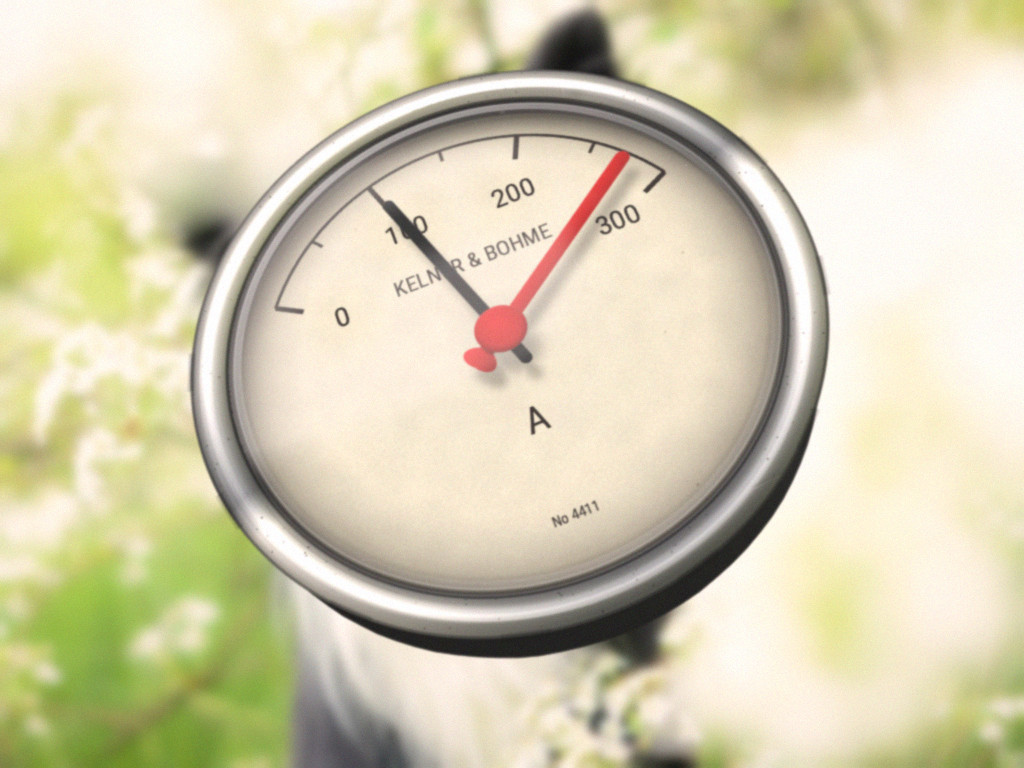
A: 275; A
